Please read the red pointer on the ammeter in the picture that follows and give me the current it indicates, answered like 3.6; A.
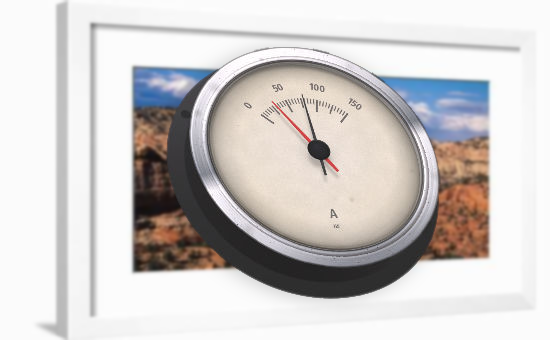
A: 25; A
